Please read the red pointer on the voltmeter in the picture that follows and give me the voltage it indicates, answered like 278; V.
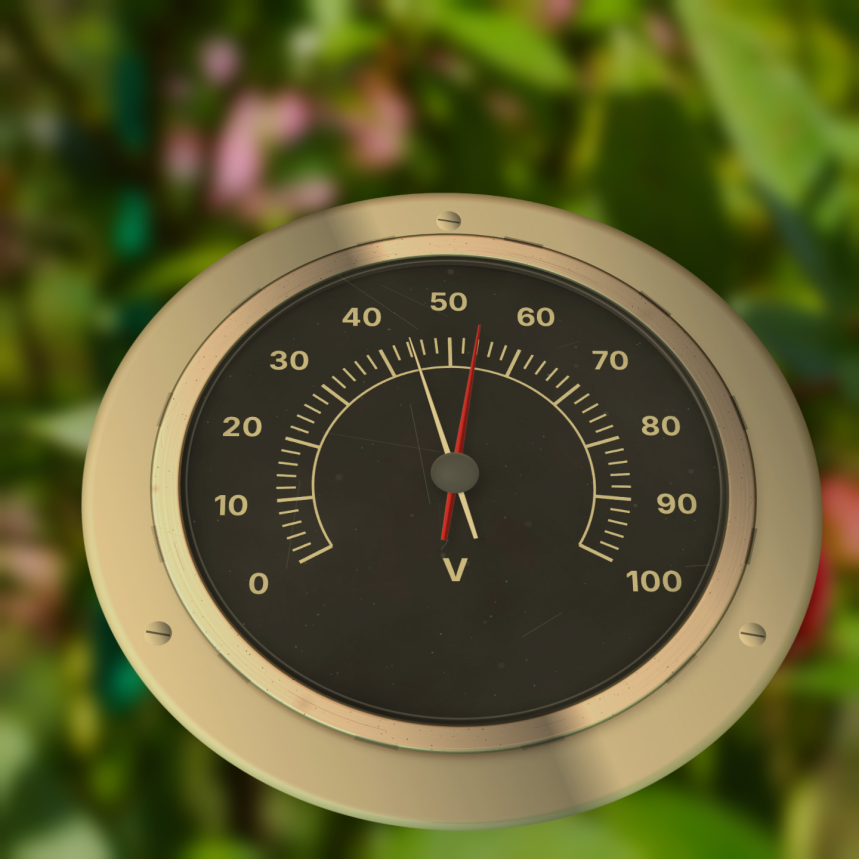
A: 54; V
